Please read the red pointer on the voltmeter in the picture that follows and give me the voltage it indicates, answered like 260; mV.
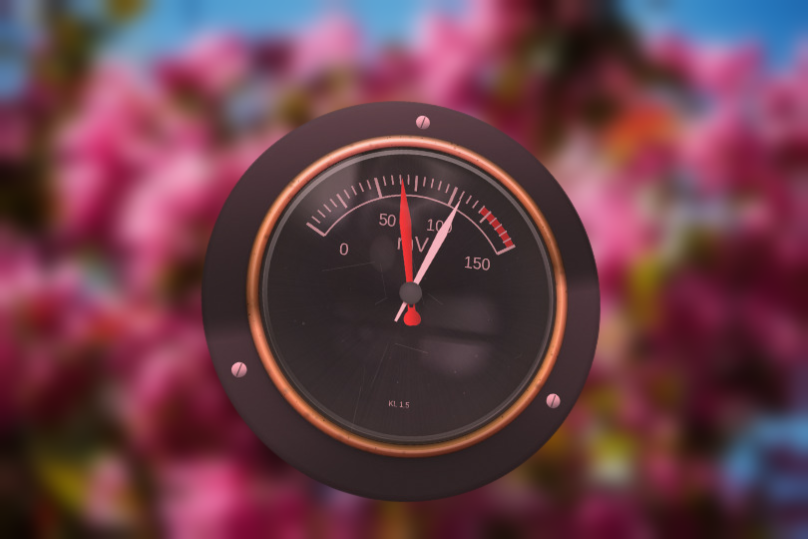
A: 65; mV
